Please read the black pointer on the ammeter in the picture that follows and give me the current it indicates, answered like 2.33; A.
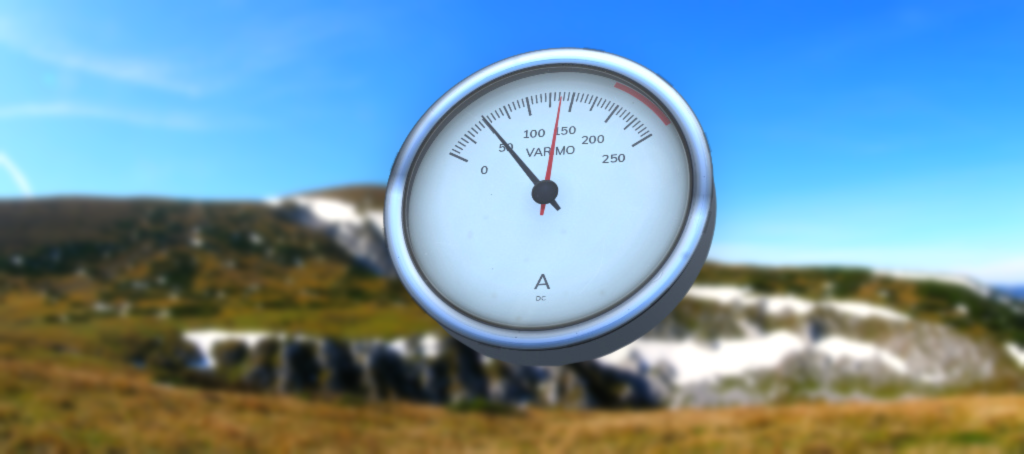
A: 50; A
